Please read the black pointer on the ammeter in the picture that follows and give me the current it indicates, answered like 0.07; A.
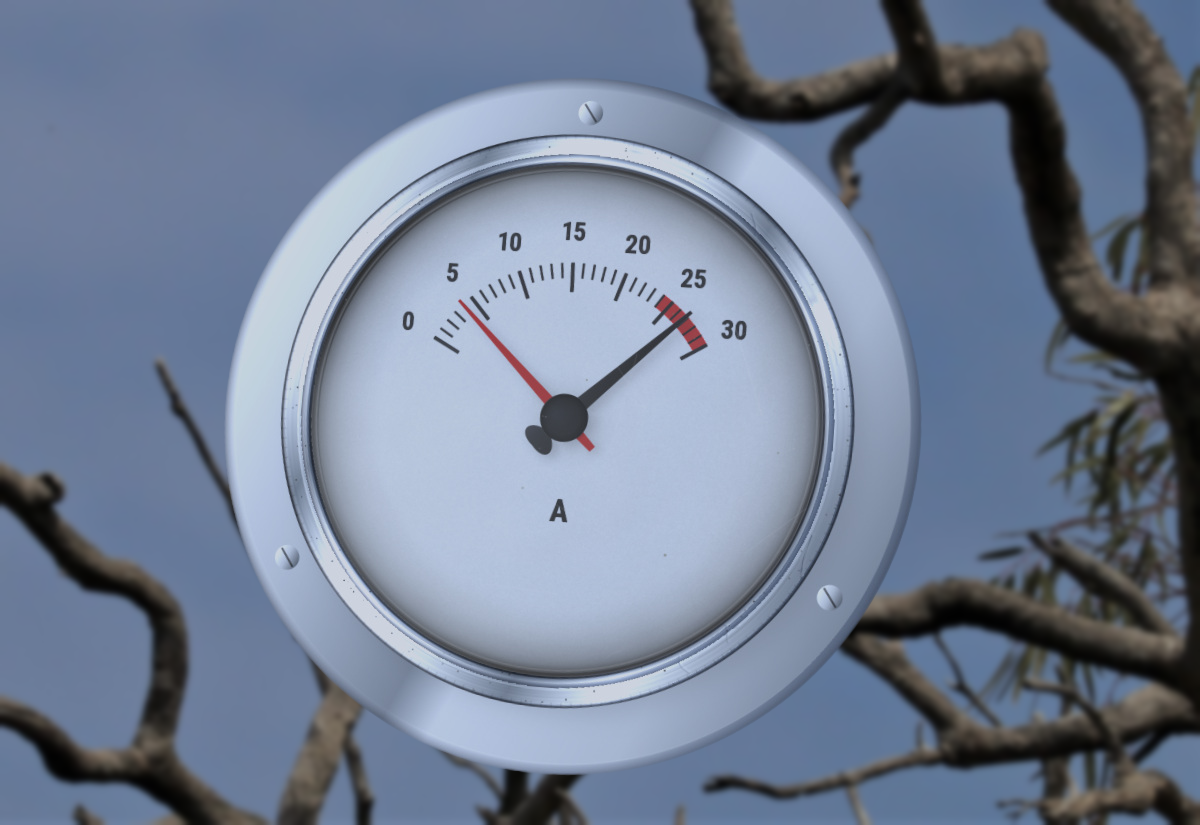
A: 27; A
